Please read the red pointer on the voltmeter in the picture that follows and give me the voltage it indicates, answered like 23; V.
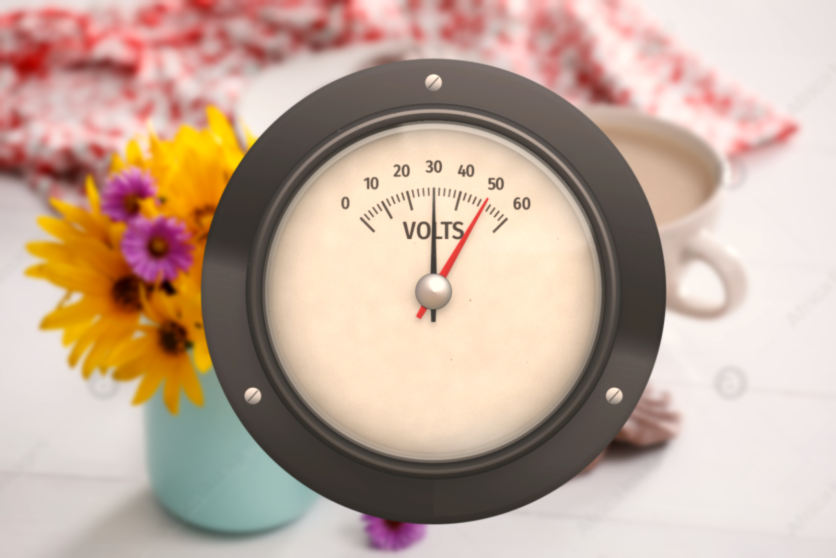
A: 50; V
